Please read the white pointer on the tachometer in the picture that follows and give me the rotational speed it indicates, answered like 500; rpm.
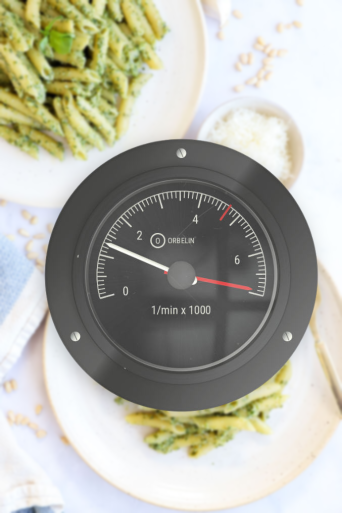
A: 1300; rpm
